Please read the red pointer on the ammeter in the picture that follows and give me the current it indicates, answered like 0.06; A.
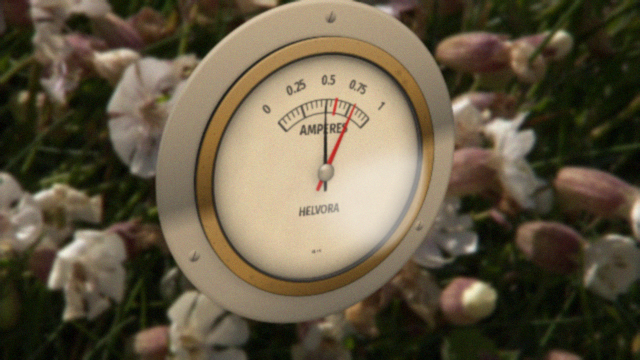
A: 0.75; A
